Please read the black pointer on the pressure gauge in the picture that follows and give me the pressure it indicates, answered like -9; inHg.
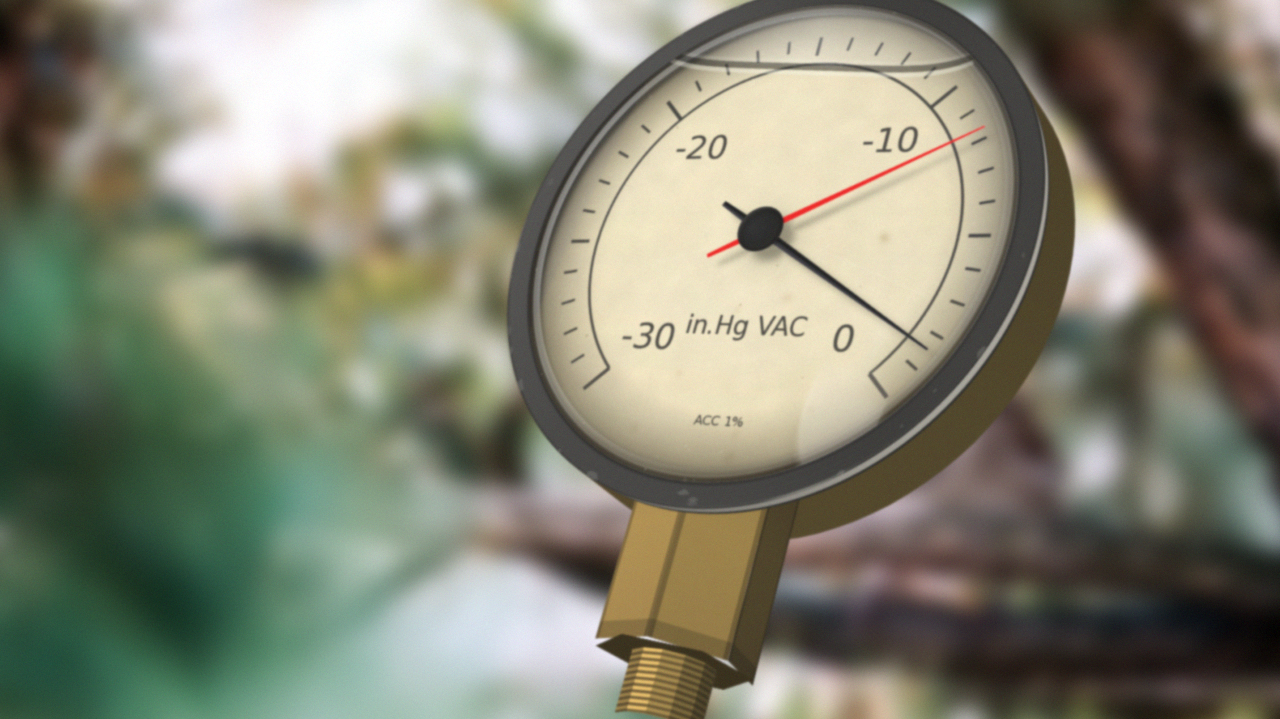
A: -1.5; inHg
